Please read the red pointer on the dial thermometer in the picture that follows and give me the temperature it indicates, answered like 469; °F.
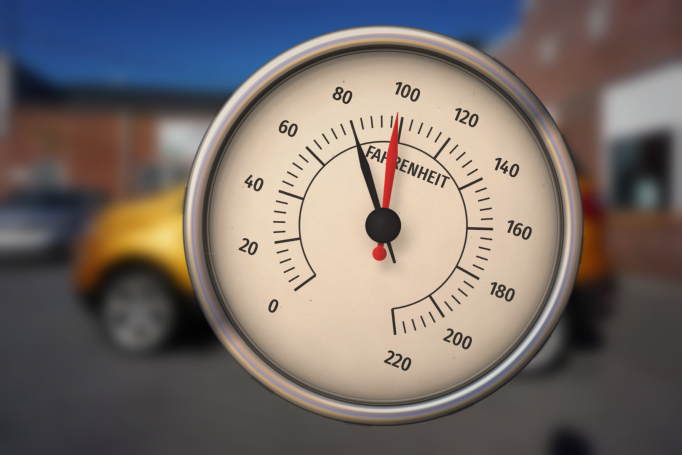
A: 98; °F
